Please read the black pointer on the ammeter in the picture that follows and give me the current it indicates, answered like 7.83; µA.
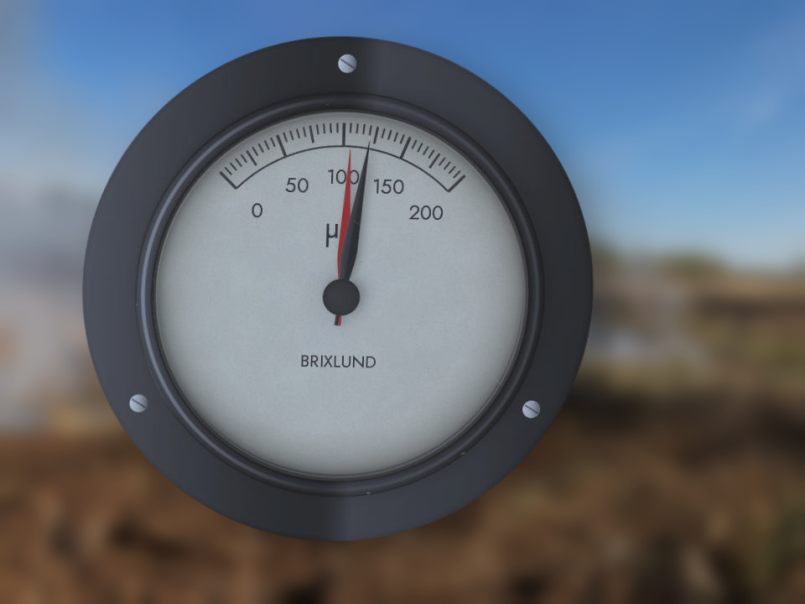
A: 120; µA
